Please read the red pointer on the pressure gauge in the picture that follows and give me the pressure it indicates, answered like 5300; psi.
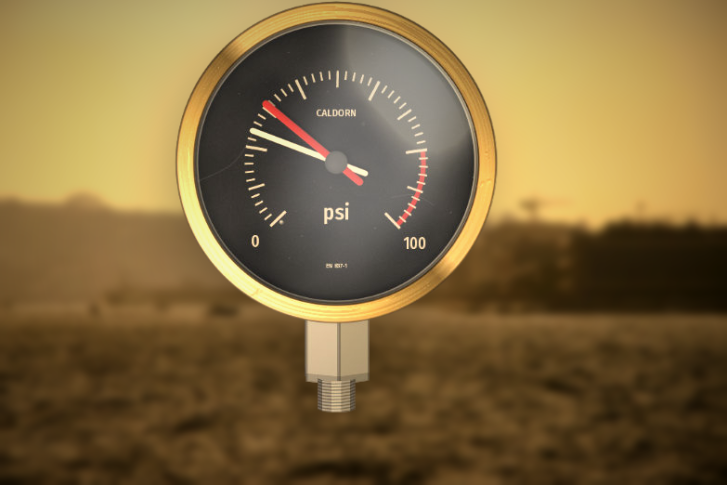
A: 31; psi
